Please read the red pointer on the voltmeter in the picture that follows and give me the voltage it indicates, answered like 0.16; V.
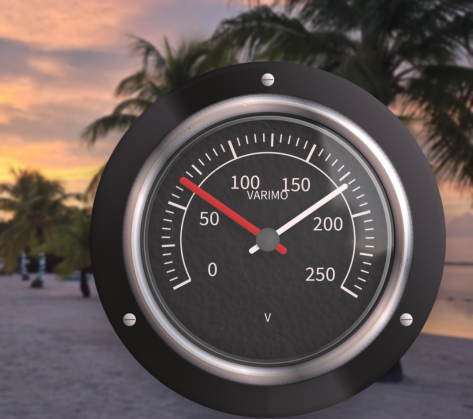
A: 65; V
